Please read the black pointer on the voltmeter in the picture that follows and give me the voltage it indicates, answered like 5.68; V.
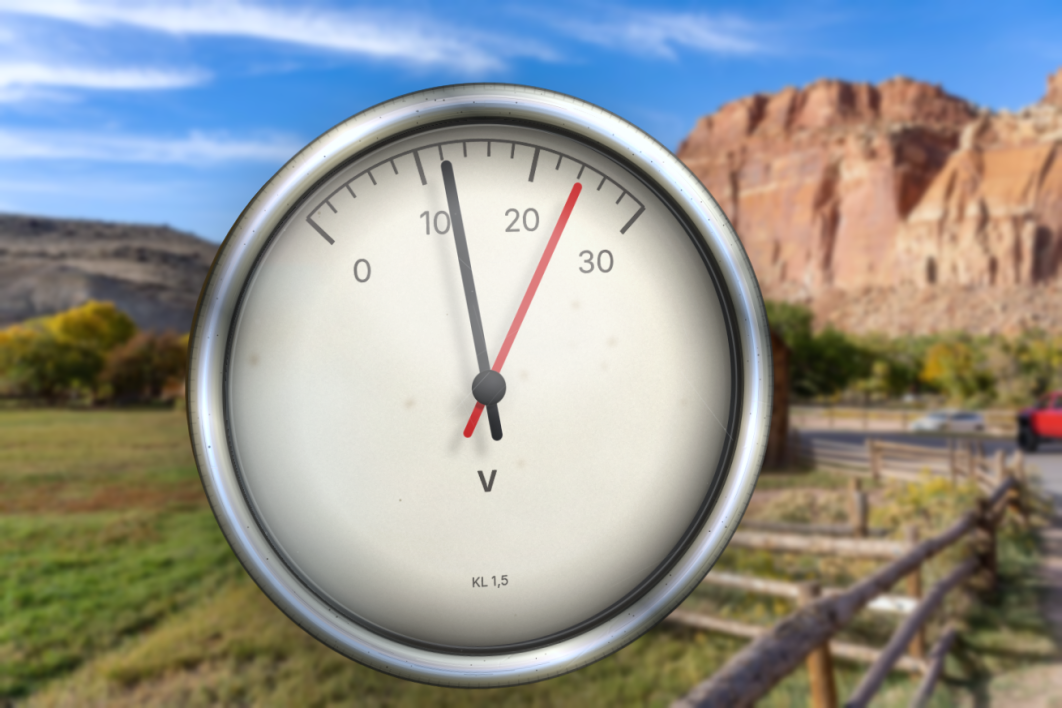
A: 12; V
